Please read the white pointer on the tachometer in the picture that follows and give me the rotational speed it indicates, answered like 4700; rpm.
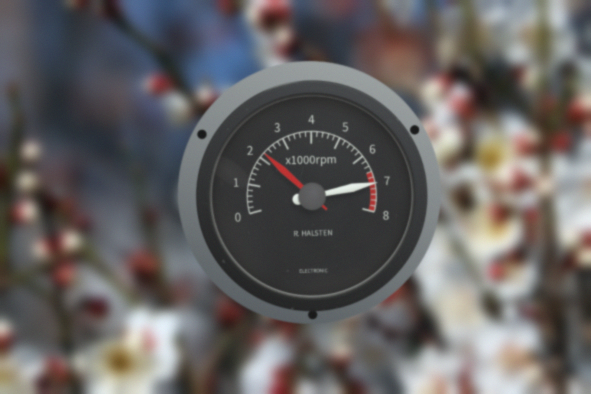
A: 7000; rpm
